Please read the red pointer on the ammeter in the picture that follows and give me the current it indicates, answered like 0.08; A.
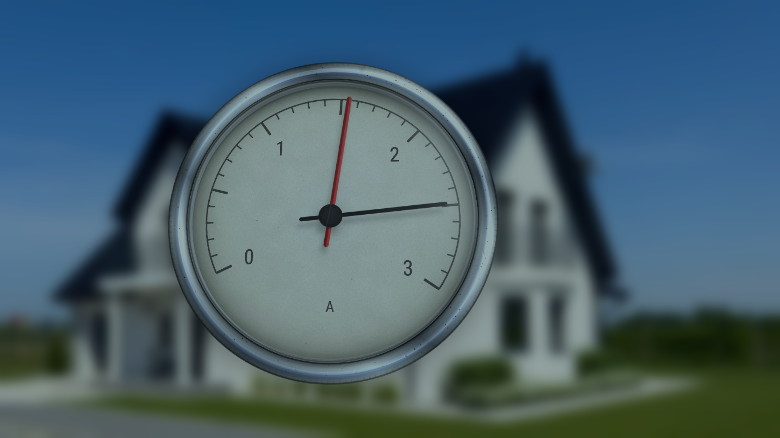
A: 1.55; A
